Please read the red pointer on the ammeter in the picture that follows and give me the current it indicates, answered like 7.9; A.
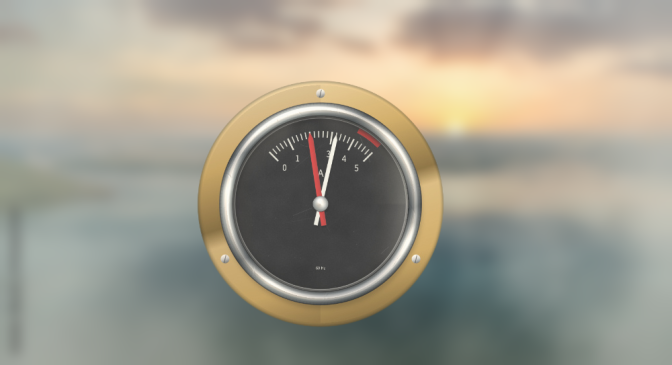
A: 2; A
